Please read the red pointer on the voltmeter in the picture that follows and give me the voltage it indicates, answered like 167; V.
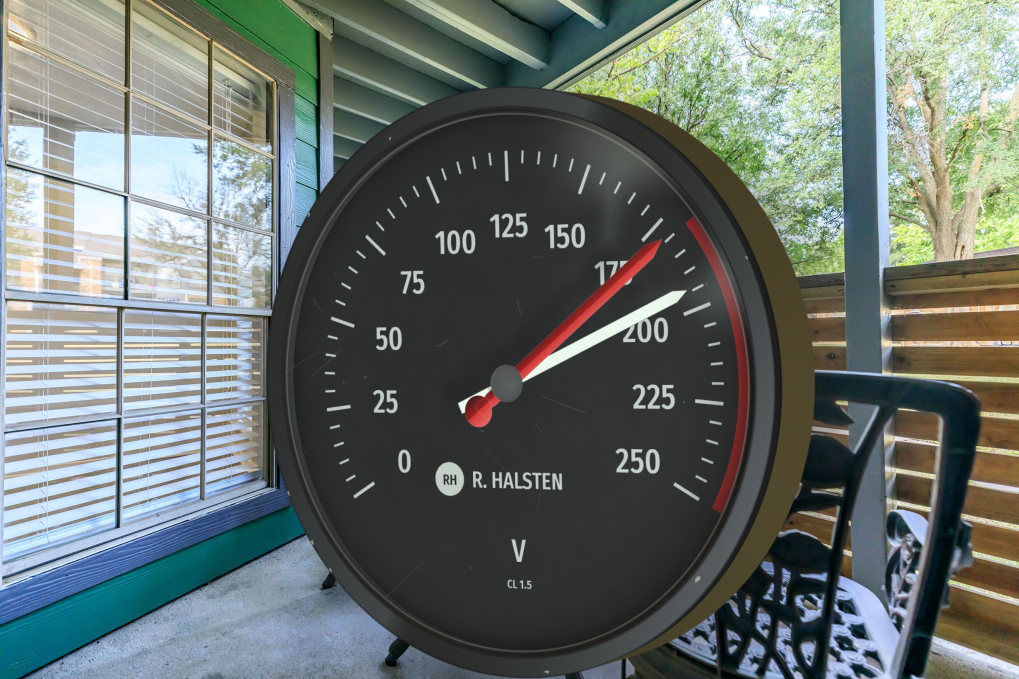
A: 180; V
